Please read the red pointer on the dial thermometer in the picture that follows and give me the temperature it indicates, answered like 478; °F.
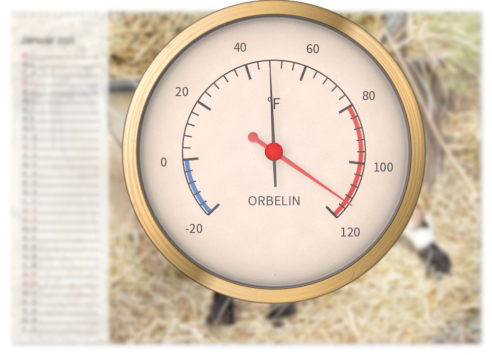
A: 114; °F
